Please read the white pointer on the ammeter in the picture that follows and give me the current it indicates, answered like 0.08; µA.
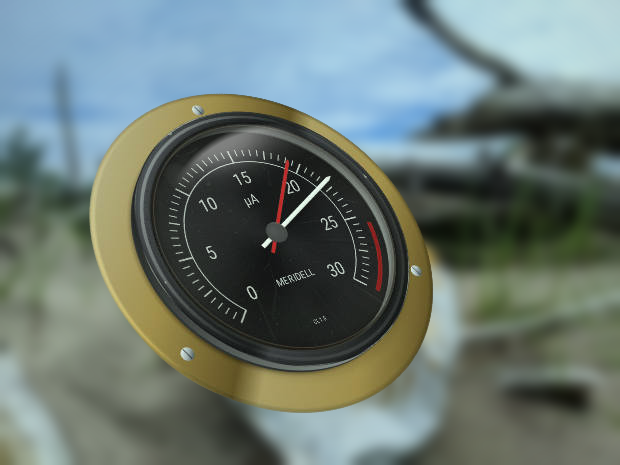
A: 22; µA
